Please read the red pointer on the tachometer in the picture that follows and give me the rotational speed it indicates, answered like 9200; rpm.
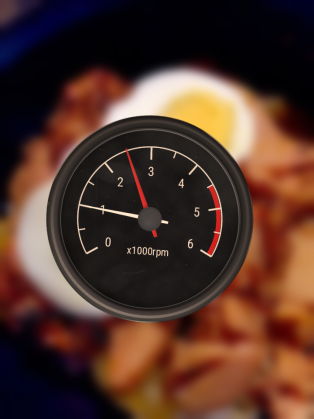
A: 2500; rpm
